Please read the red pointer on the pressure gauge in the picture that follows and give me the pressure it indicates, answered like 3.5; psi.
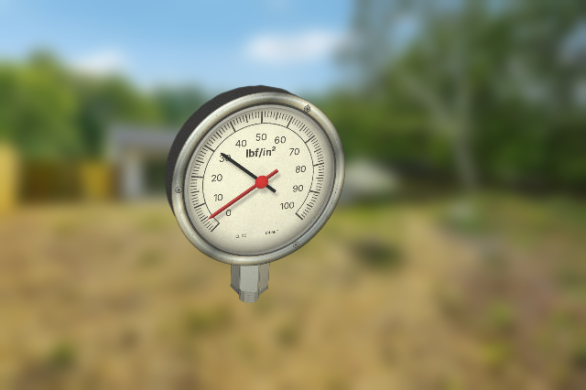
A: 5; psi
